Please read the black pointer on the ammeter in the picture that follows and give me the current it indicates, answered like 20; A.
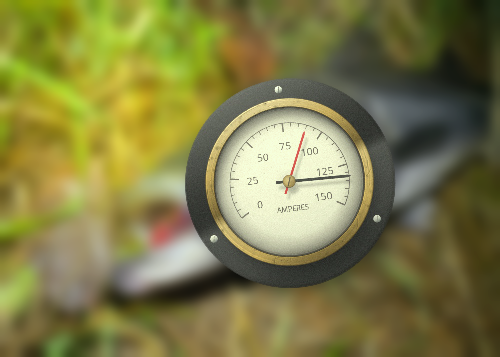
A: 132.5; A
